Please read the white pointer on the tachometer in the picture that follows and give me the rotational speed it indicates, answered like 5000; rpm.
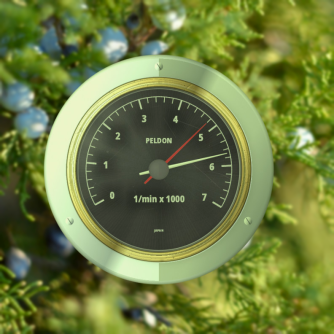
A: 5700; rpm
